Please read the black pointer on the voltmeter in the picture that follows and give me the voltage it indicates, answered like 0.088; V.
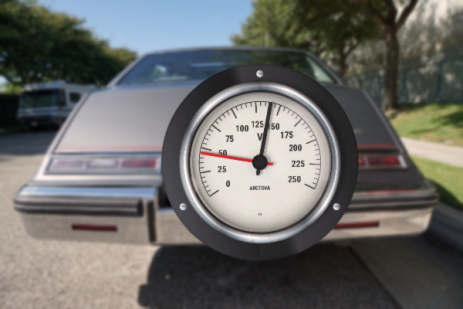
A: 140; V
